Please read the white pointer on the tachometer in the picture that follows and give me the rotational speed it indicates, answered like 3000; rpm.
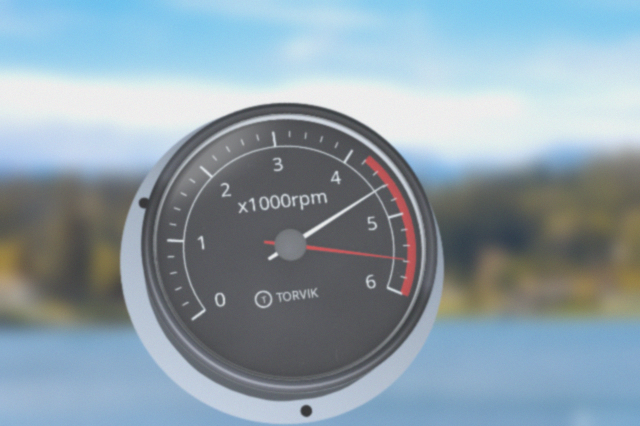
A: 4600; rpm
